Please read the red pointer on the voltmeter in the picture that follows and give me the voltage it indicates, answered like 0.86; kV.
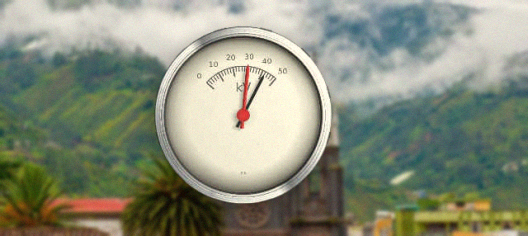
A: 30; kV
